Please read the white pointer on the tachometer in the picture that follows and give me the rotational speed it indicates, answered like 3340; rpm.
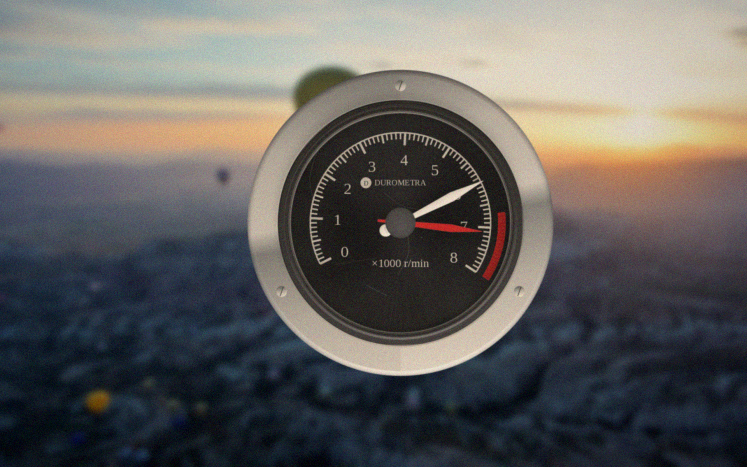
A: 6000; rpm
